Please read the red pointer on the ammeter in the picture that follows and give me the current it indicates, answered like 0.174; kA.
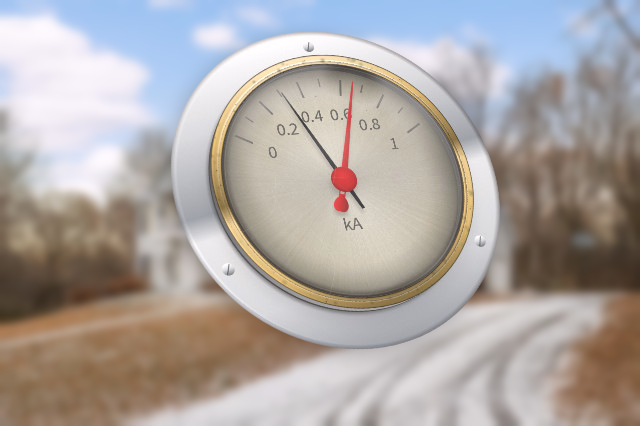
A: 0.65; kA
